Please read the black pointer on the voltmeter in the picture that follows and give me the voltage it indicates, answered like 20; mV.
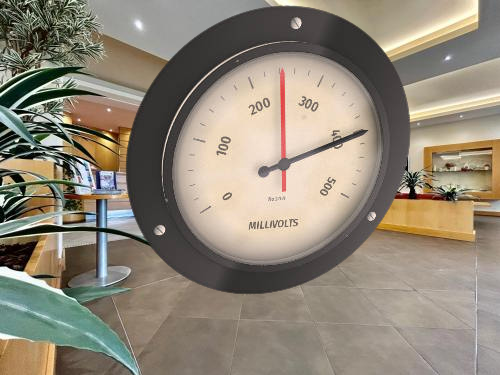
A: 400; mV
